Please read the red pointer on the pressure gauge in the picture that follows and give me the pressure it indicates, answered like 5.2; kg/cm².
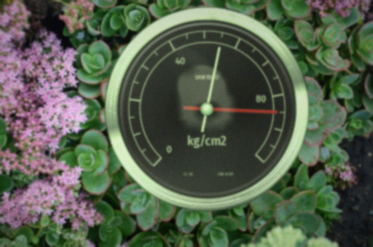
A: 85; kg/cm²
